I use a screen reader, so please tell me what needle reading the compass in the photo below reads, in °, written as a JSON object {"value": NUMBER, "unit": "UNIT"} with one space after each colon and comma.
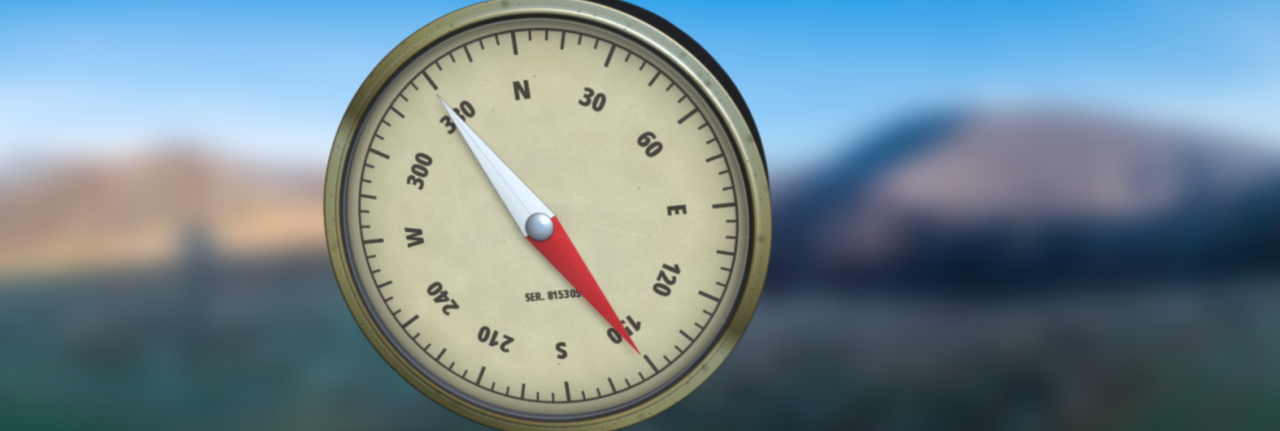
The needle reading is {"value": 150, "unit": "°"}
